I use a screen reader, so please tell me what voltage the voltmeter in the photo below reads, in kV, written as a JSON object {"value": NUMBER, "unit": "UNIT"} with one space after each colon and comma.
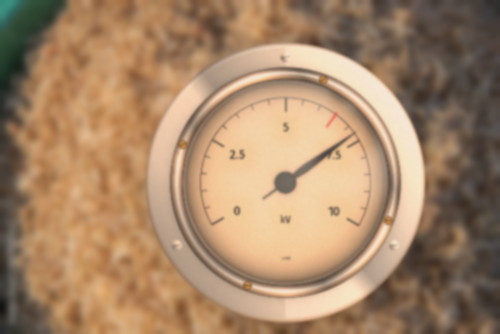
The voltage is {"value": 7.25, "unit": "kV"}
